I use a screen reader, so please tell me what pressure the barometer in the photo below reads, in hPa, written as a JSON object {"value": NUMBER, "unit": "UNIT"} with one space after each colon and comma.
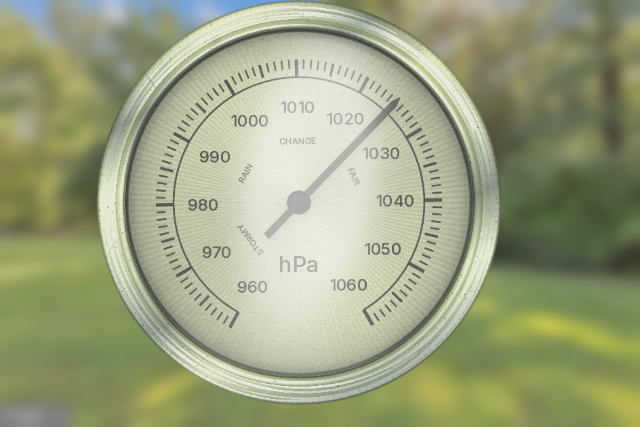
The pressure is {"value": 1025, "unit": "hPa"}
